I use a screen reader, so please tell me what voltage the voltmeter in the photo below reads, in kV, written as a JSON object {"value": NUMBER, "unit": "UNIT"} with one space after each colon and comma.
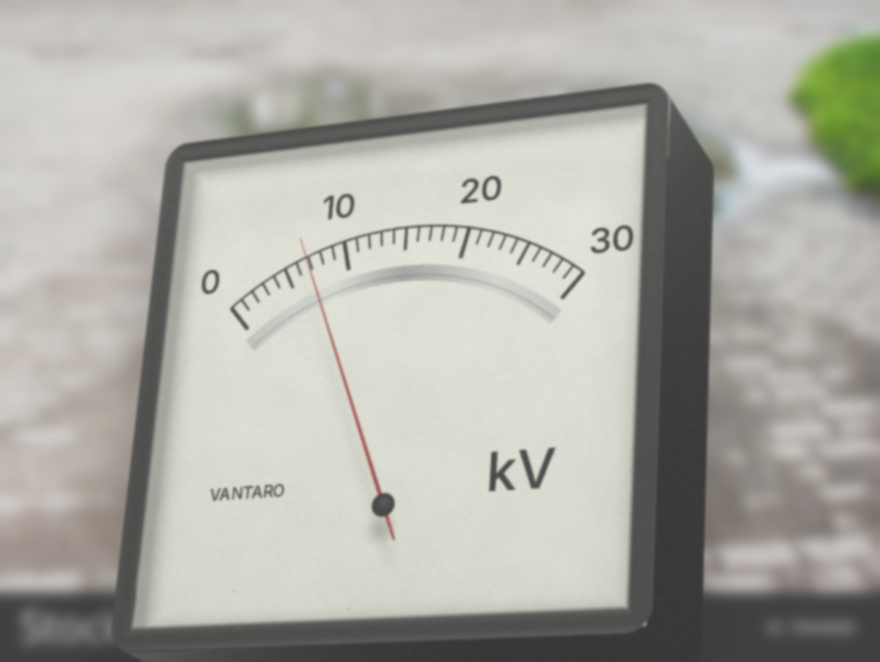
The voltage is {"value": 7, "unit": "kV"}
